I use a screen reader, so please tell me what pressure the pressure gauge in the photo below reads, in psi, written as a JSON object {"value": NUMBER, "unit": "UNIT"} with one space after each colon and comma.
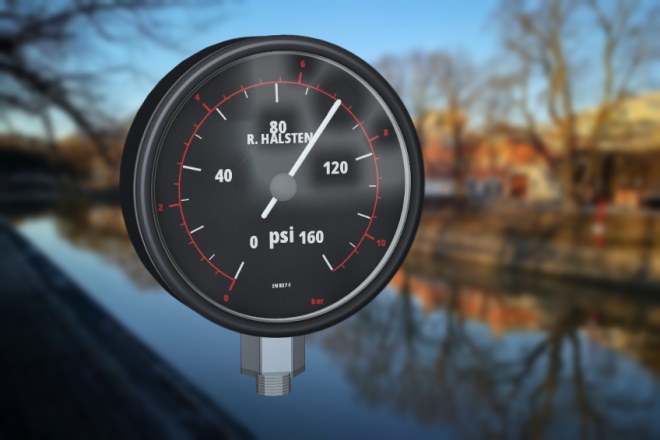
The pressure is {"value": 100, "unit": "psi"}
